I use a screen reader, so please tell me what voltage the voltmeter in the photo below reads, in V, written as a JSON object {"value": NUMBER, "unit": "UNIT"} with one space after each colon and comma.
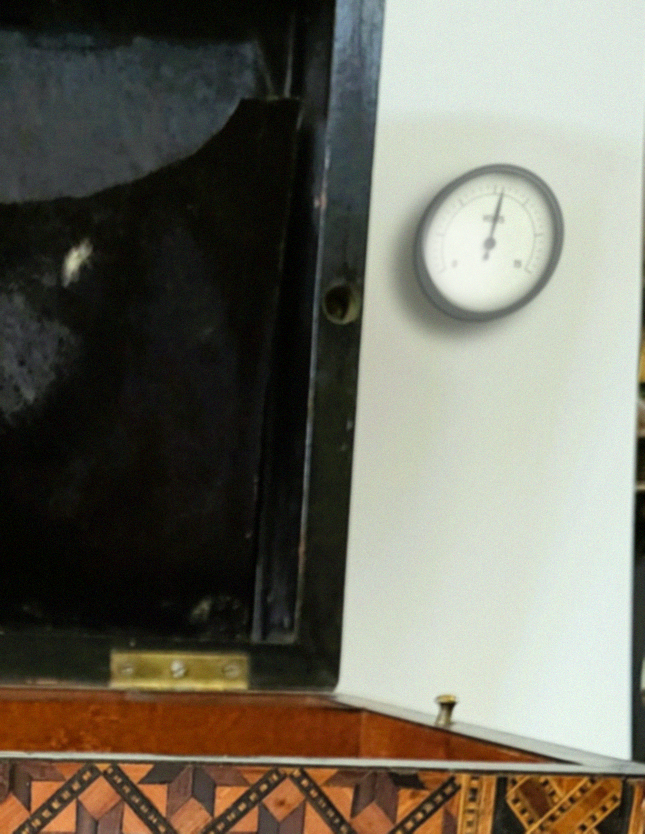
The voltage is {"value": 8, "unit": "V"}
